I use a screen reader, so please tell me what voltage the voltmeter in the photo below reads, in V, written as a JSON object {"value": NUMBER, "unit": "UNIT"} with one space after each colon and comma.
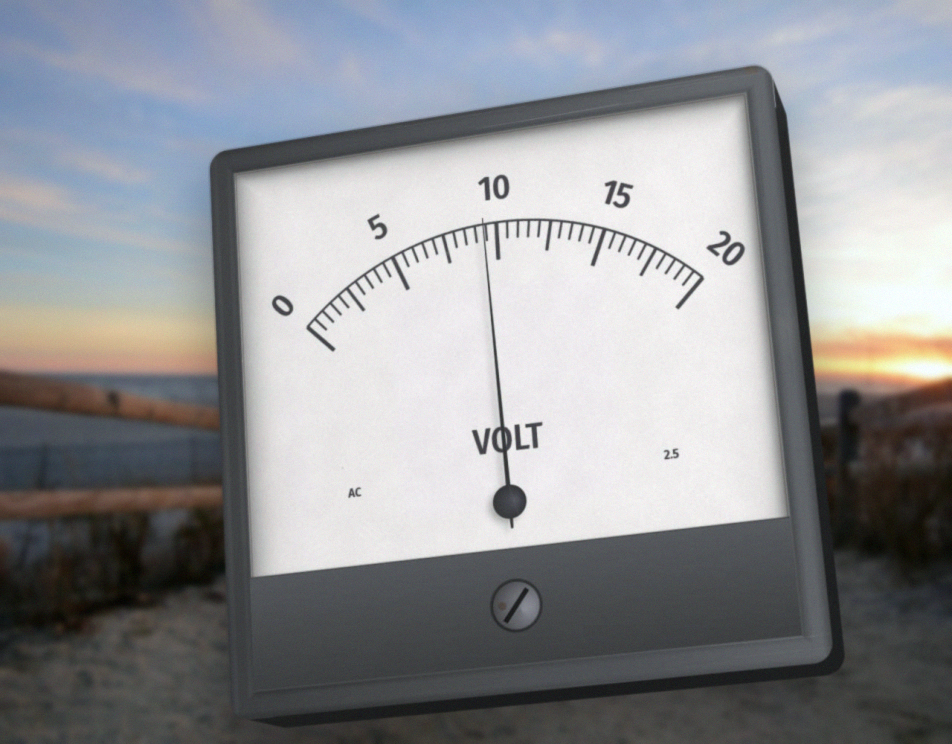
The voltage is {"value": 9.5, "unit": "V"}
